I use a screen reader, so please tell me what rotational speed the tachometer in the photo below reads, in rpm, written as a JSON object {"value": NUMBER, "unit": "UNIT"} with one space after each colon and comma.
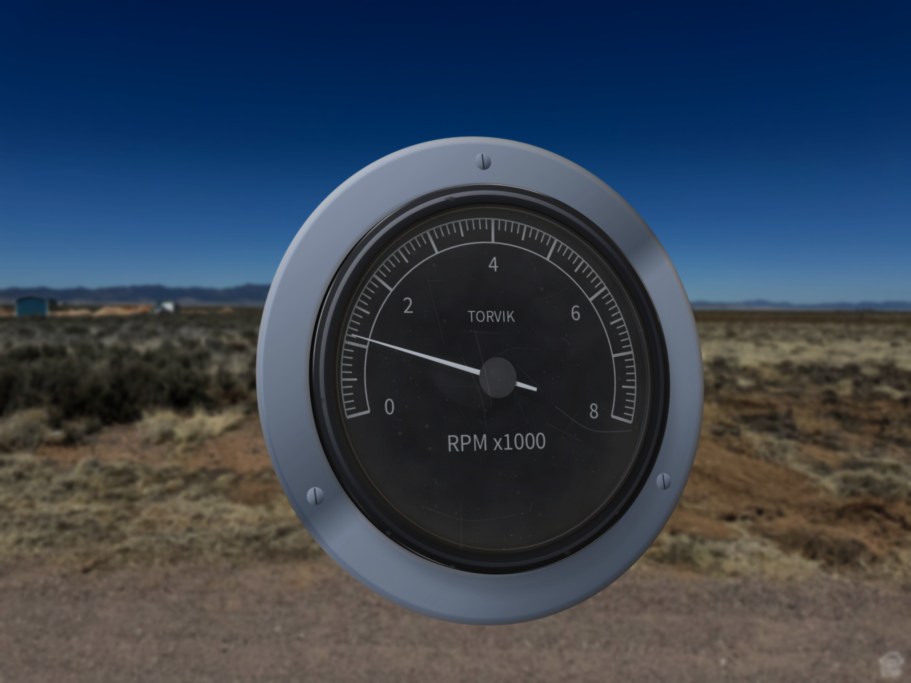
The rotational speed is {"value": 1100, "unit": "rpm"}
